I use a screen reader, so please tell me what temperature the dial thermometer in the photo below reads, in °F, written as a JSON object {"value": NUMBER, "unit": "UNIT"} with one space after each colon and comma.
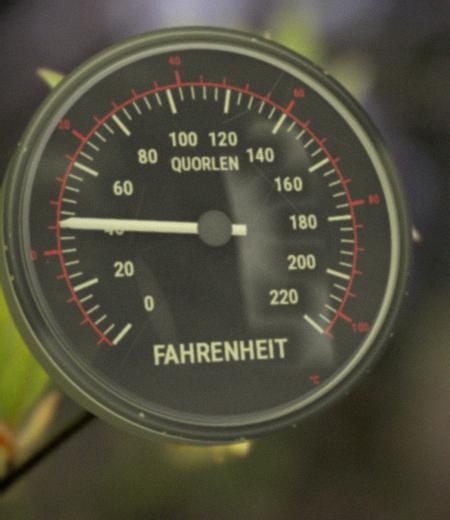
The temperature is {"value": 40, "unit": "°F"}
